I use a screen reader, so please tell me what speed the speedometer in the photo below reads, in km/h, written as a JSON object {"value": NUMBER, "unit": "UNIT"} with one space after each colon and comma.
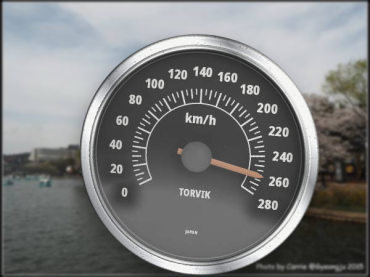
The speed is {"value": 260, "unit": "km/h"}
